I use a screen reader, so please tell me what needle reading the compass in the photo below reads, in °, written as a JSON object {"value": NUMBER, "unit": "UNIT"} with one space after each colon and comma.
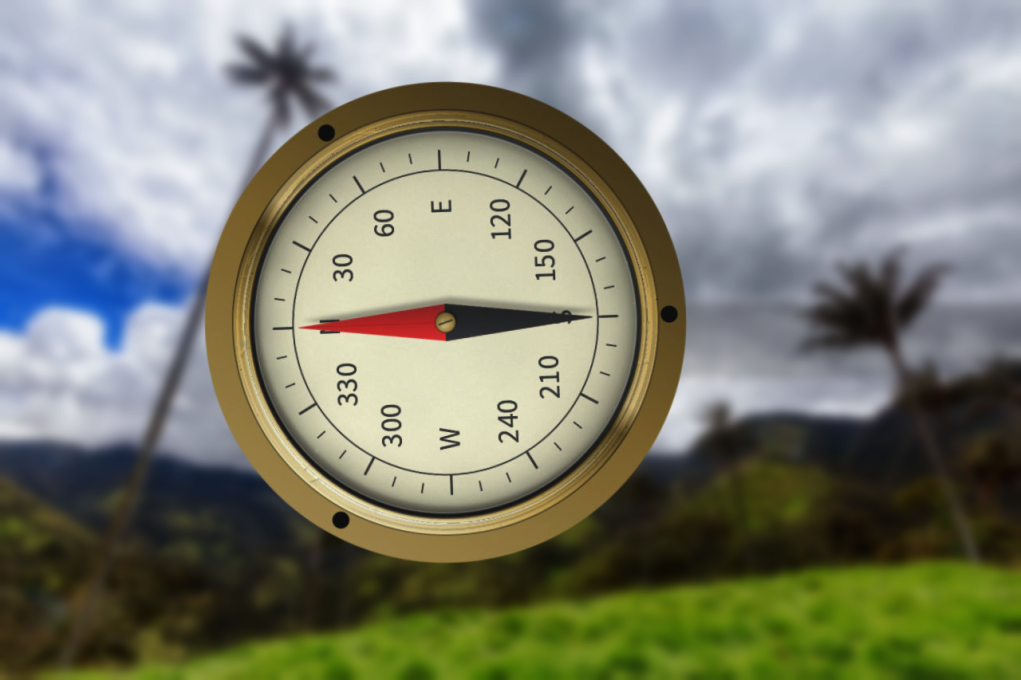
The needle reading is {"value": 0, "unit": "°"}
